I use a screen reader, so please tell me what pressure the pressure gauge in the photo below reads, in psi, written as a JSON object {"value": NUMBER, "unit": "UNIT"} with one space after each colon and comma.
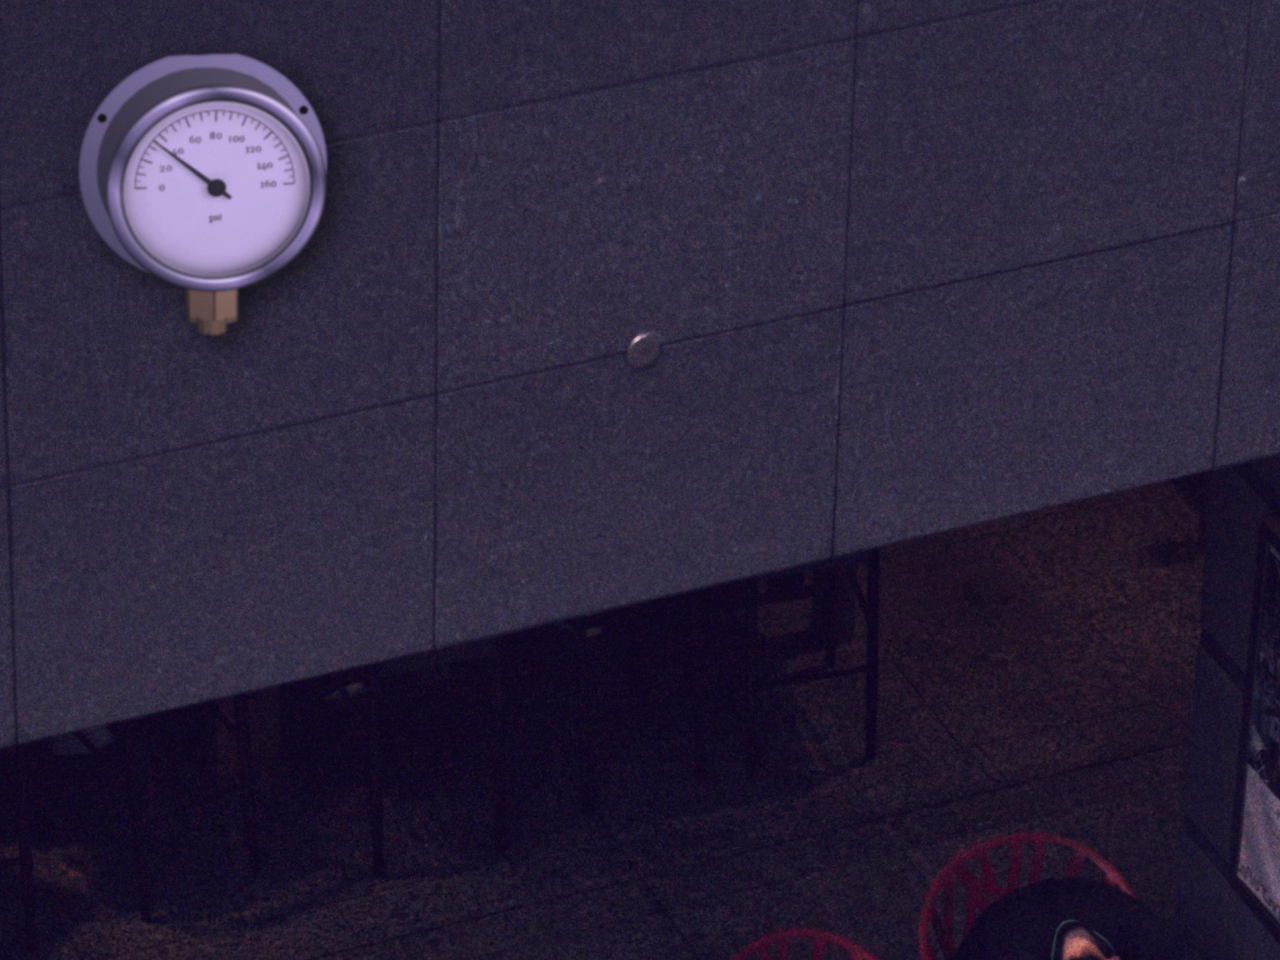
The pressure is {"value": 35, "unit": "psi"}
